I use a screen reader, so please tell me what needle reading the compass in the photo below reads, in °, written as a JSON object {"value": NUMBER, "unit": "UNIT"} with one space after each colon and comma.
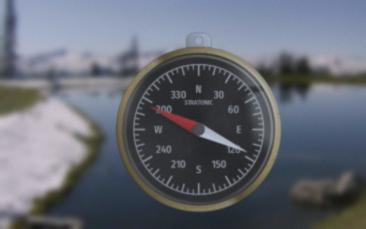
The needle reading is {"value": 295, "unit": "°"}
